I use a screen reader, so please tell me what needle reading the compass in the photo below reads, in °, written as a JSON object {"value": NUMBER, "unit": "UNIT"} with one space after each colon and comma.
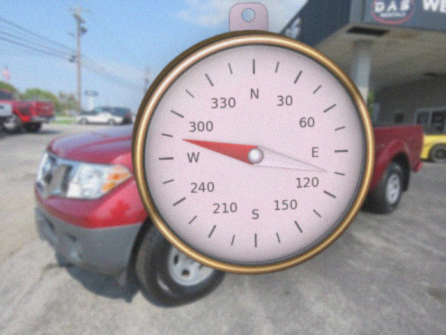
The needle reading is {"value": 285, "unit": "°"}
